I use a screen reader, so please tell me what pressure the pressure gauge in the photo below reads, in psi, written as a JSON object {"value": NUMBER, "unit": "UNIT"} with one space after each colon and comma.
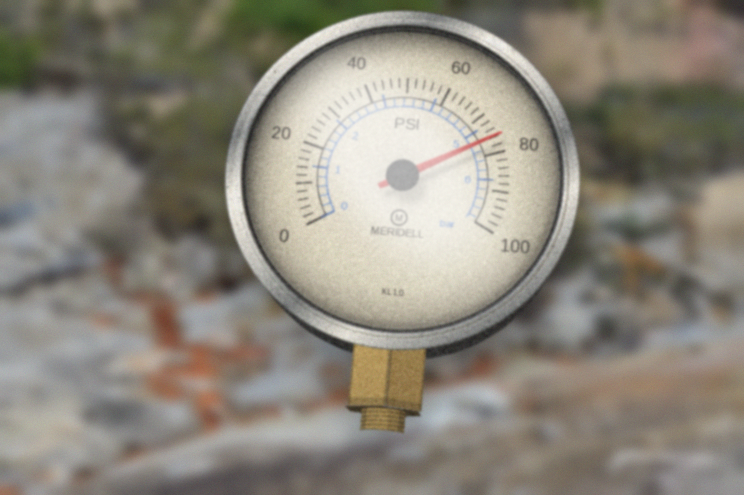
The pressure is {"value": 76, "unit": "psi"}
